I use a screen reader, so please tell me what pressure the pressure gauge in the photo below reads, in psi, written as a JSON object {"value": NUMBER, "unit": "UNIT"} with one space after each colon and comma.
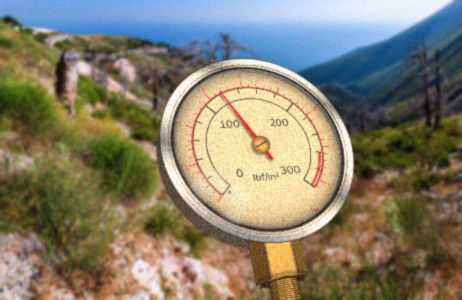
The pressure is {"value": 120, "unit": "psi"}
